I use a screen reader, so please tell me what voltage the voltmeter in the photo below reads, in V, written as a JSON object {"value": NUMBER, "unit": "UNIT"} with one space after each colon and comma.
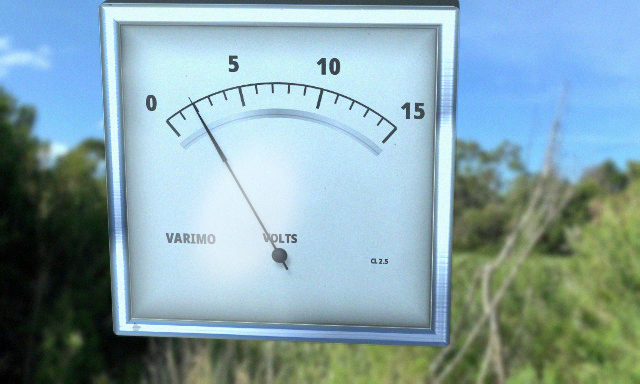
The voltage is {"value": 2, "unit": "V"}
